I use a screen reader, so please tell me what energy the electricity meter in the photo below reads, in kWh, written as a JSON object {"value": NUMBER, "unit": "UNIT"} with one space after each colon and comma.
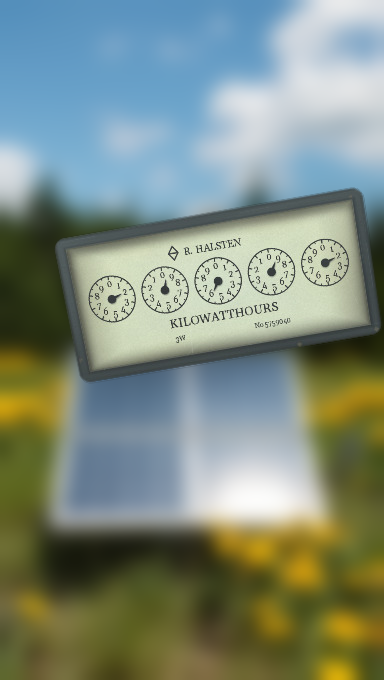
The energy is {"value": 19592, "unit": "kWh"}
